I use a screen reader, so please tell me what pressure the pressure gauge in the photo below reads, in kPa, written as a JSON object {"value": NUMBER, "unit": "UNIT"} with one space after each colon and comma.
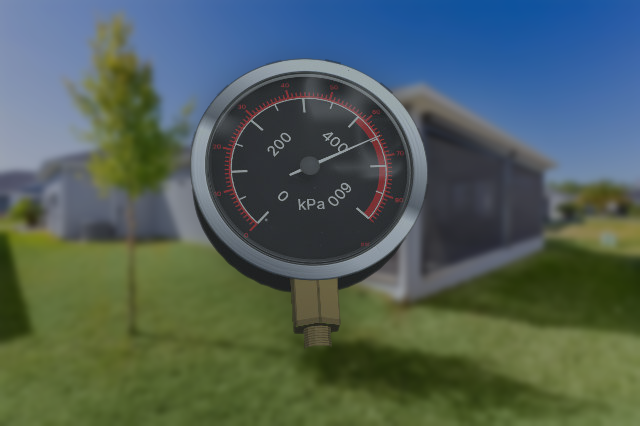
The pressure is {"value": 450, "unit": "kPa"}
